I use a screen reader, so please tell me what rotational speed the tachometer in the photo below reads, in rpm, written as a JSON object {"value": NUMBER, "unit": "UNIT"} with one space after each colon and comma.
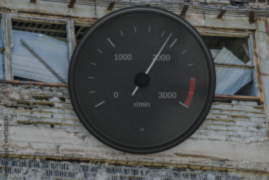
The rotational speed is {"value": 1900, "unit": "rpm"}
